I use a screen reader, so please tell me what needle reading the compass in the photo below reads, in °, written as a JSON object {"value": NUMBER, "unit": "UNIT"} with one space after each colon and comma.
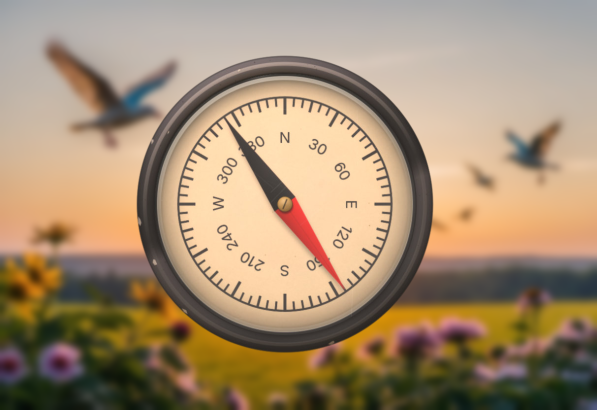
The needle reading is {"value": 145, "unit": "°"}
